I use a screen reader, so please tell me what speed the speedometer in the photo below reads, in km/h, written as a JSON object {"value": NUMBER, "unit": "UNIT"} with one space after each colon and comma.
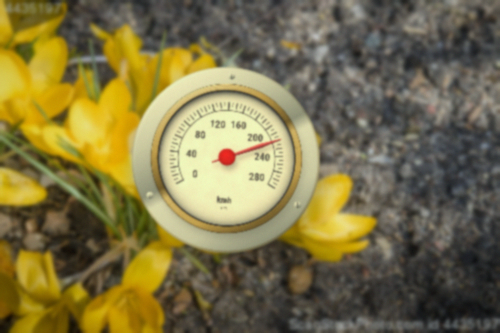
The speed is {"value": 220, "unit": "km/h"}
